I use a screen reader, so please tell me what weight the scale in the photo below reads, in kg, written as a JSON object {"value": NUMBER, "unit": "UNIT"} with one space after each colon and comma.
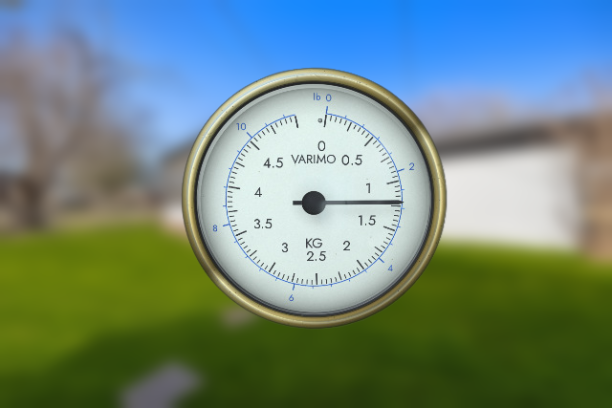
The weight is {"value": 1.2, "unit": "kg"}
